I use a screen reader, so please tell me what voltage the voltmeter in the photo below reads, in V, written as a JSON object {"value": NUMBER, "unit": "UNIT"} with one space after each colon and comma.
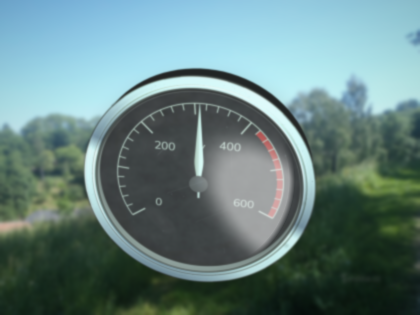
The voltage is {"value": 310, "unit": "V"}
